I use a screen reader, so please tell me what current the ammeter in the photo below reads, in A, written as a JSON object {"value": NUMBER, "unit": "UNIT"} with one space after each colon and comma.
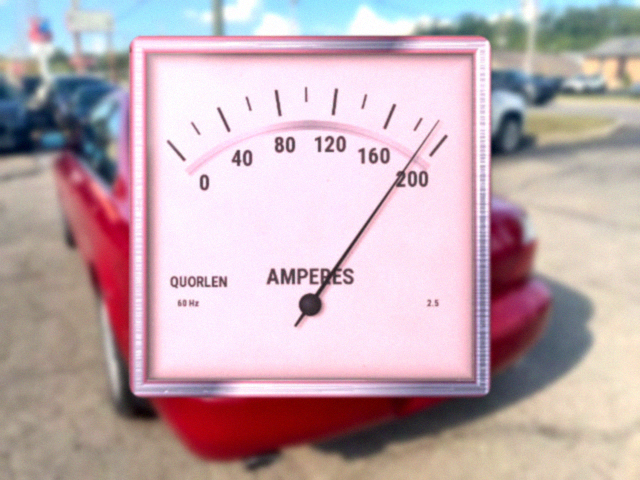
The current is {"value": 190, "unit": "A"}
